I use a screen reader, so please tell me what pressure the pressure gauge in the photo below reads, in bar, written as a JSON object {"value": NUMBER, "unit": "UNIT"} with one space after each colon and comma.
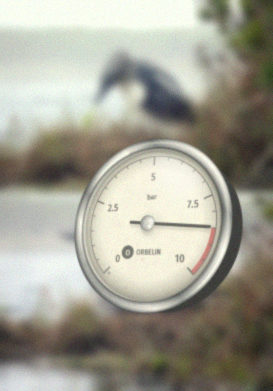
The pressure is {"value": 8.5, "unit": "bar"}
